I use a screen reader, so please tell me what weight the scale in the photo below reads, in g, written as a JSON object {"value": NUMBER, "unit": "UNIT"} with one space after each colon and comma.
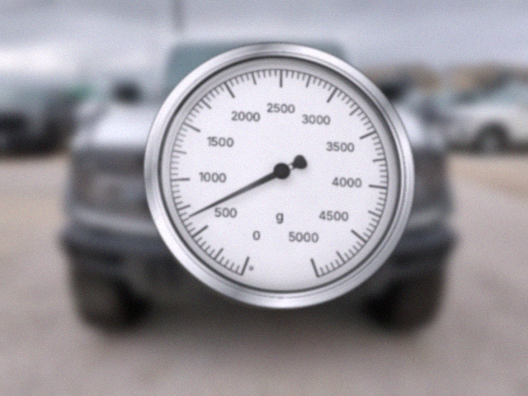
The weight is {"value": 650, "unit": "g"}
